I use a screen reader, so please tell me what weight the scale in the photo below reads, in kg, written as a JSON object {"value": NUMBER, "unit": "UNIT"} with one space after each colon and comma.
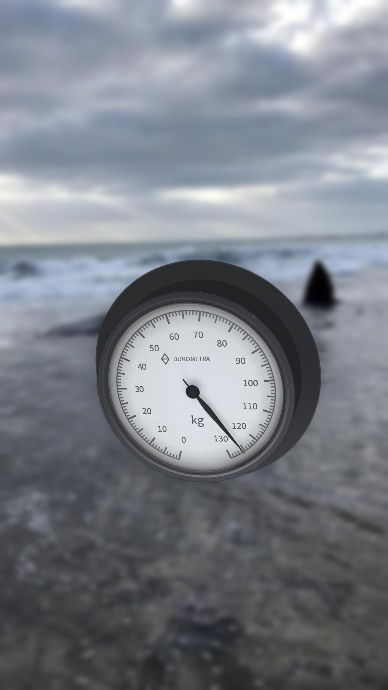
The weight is {"value": 125, "unit": "kg"}
